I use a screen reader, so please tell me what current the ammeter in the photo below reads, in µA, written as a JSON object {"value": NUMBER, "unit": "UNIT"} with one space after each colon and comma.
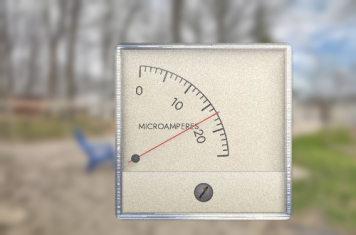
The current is {"value": 17, "unit": "µA"}
